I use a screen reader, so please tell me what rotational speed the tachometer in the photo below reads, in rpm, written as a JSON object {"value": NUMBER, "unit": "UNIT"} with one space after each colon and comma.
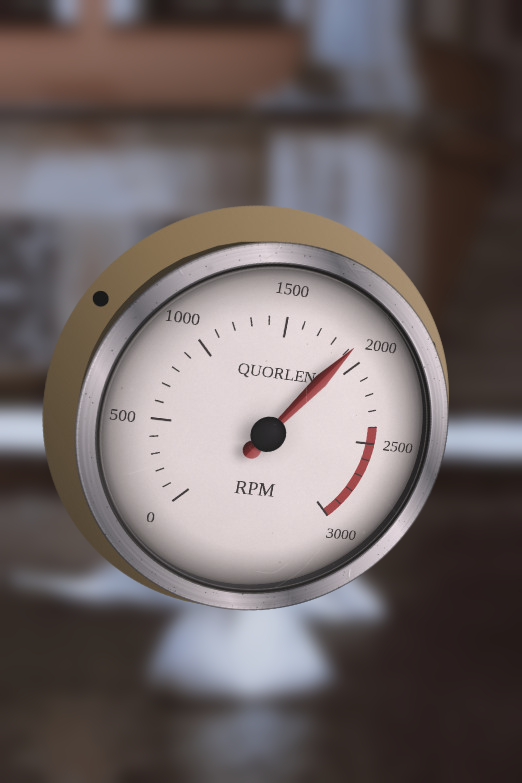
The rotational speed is {"value": 1900, "unit": "rpm"}
